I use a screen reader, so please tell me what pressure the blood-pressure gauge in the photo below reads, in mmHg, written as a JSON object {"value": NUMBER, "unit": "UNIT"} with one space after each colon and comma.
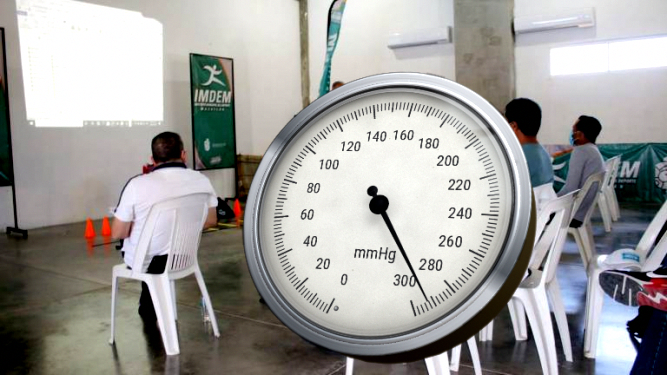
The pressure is {"value": 292, "unit": "mmHg"}
